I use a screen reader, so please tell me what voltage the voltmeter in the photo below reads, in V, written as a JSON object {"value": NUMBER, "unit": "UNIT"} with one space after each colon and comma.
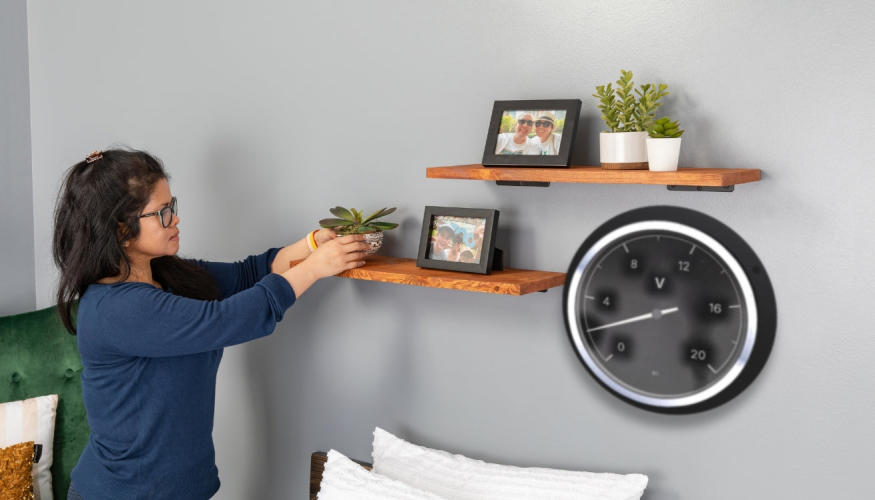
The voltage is {"value": 2, "unit": "V"}
